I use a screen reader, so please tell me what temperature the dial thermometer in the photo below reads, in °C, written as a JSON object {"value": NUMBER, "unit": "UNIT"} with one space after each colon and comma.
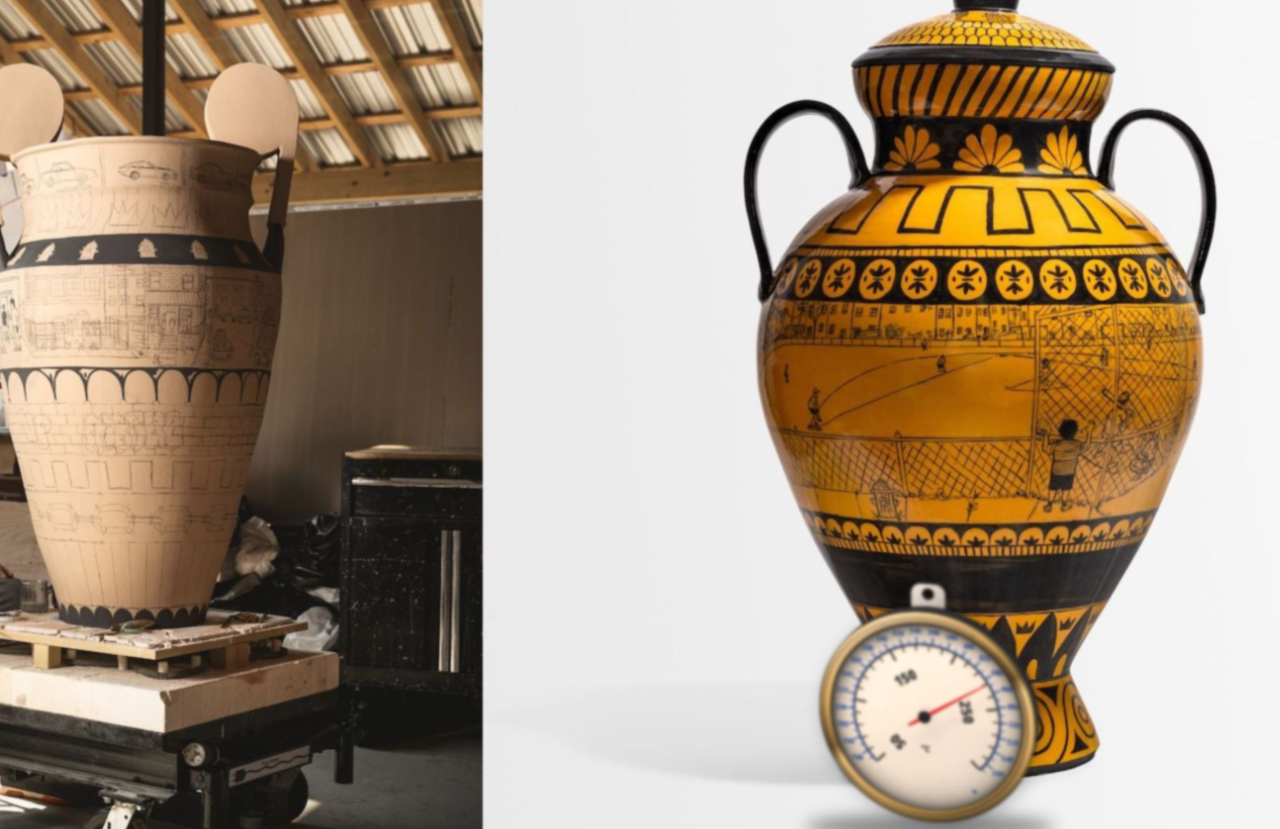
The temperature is {"value": 230, "unit": "°C"}
